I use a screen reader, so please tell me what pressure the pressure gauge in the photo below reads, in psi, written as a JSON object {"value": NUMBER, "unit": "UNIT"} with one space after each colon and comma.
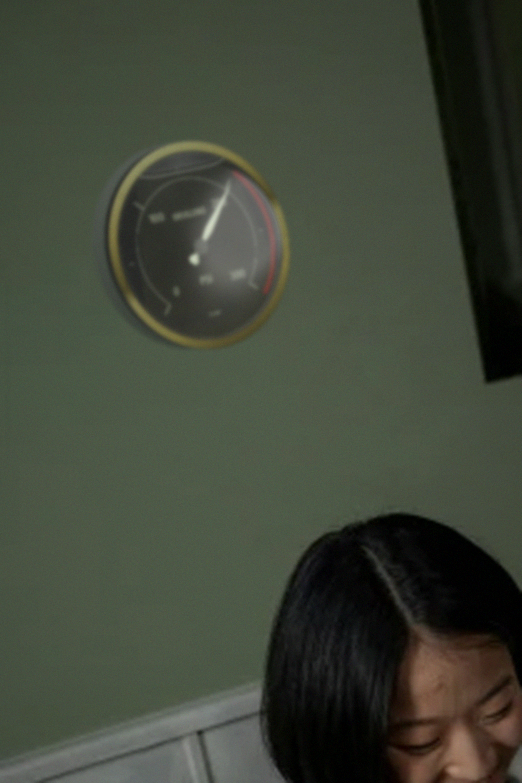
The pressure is {"value": 200, "unit": "psi"}
